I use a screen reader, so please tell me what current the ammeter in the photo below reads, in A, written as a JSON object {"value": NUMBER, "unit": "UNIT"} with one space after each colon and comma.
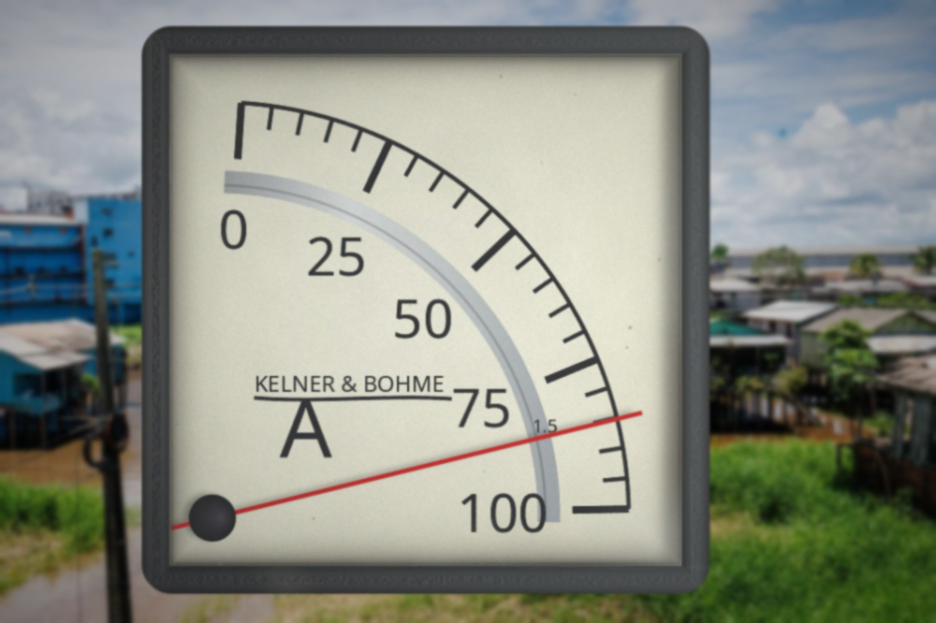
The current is {"value": 85, "unit": "A"}
